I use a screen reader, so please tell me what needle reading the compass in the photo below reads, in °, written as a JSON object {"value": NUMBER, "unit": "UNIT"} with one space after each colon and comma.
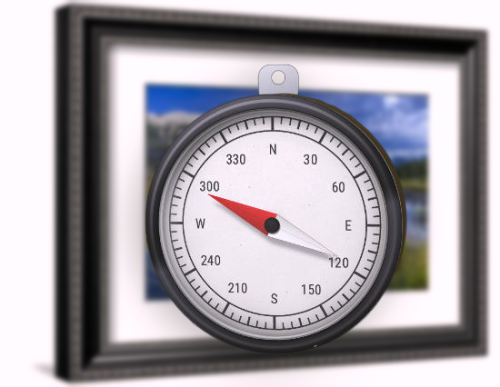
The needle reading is {"value": 295, "unit": "°"}
